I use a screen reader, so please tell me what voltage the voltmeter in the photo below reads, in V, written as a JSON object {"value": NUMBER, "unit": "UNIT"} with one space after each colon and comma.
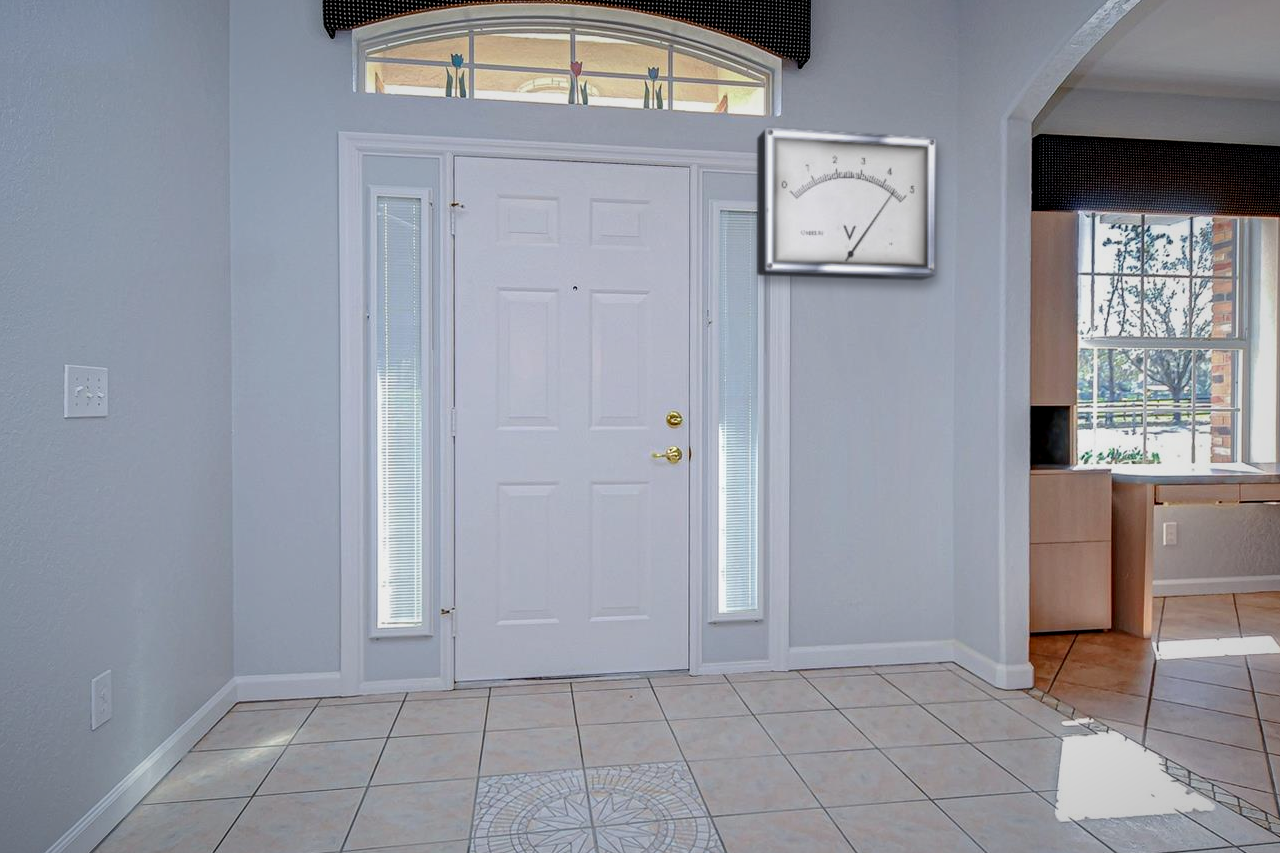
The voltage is {"value": 4.5, "unit": "V"}
